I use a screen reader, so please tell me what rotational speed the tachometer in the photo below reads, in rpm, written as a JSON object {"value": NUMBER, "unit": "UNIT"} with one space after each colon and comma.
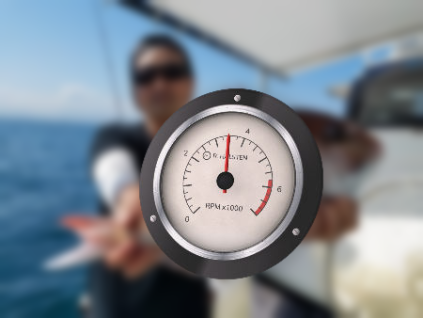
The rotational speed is {"value": 3500, "unit": "rpm"}
